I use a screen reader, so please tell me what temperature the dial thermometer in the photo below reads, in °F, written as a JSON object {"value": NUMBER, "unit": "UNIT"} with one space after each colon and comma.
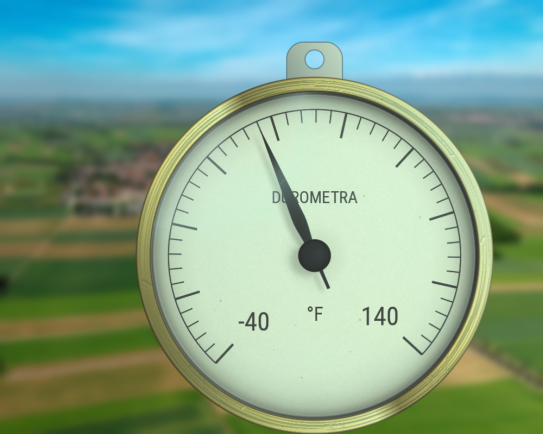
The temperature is {"value": 36, "unit": "°F"}
